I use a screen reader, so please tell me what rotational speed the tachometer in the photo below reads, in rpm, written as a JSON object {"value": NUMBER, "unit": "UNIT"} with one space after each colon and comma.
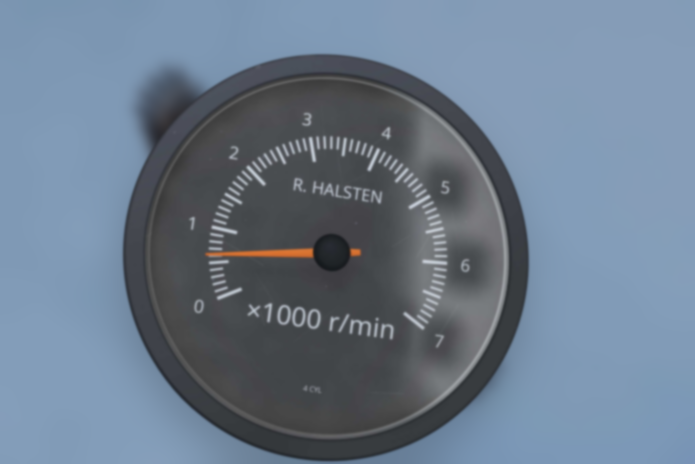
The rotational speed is {"value": 600, "unit": "rpm"}
